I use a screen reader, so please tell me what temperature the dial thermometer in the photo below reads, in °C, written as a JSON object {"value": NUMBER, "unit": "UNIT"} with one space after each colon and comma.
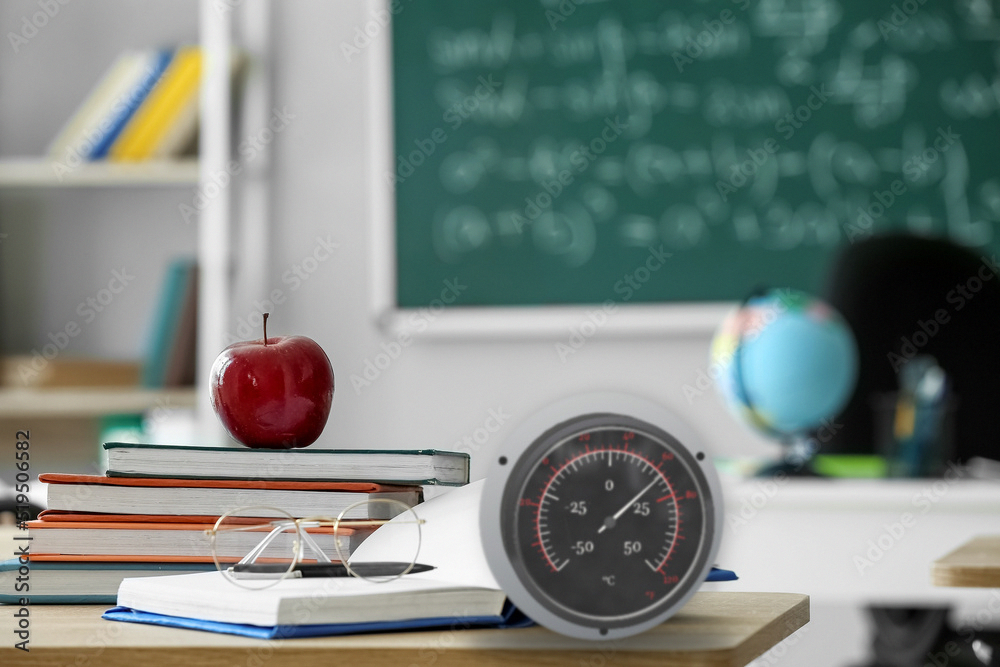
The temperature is {"value": 17.5, "unit": "°C"}
